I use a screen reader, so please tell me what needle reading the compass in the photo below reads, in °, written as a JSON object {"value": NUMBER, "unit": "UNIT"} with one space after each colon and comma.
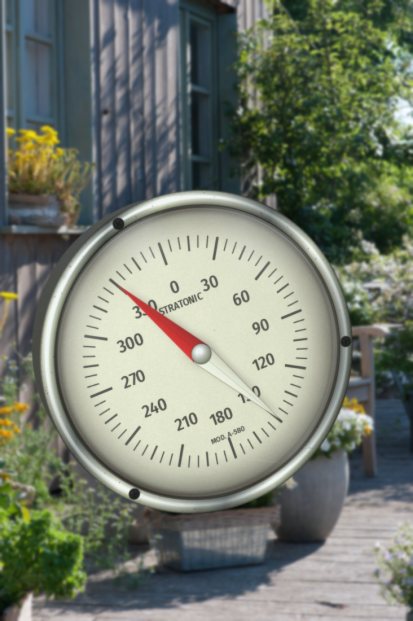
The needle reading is {"value": 330, "unit": "°"}
